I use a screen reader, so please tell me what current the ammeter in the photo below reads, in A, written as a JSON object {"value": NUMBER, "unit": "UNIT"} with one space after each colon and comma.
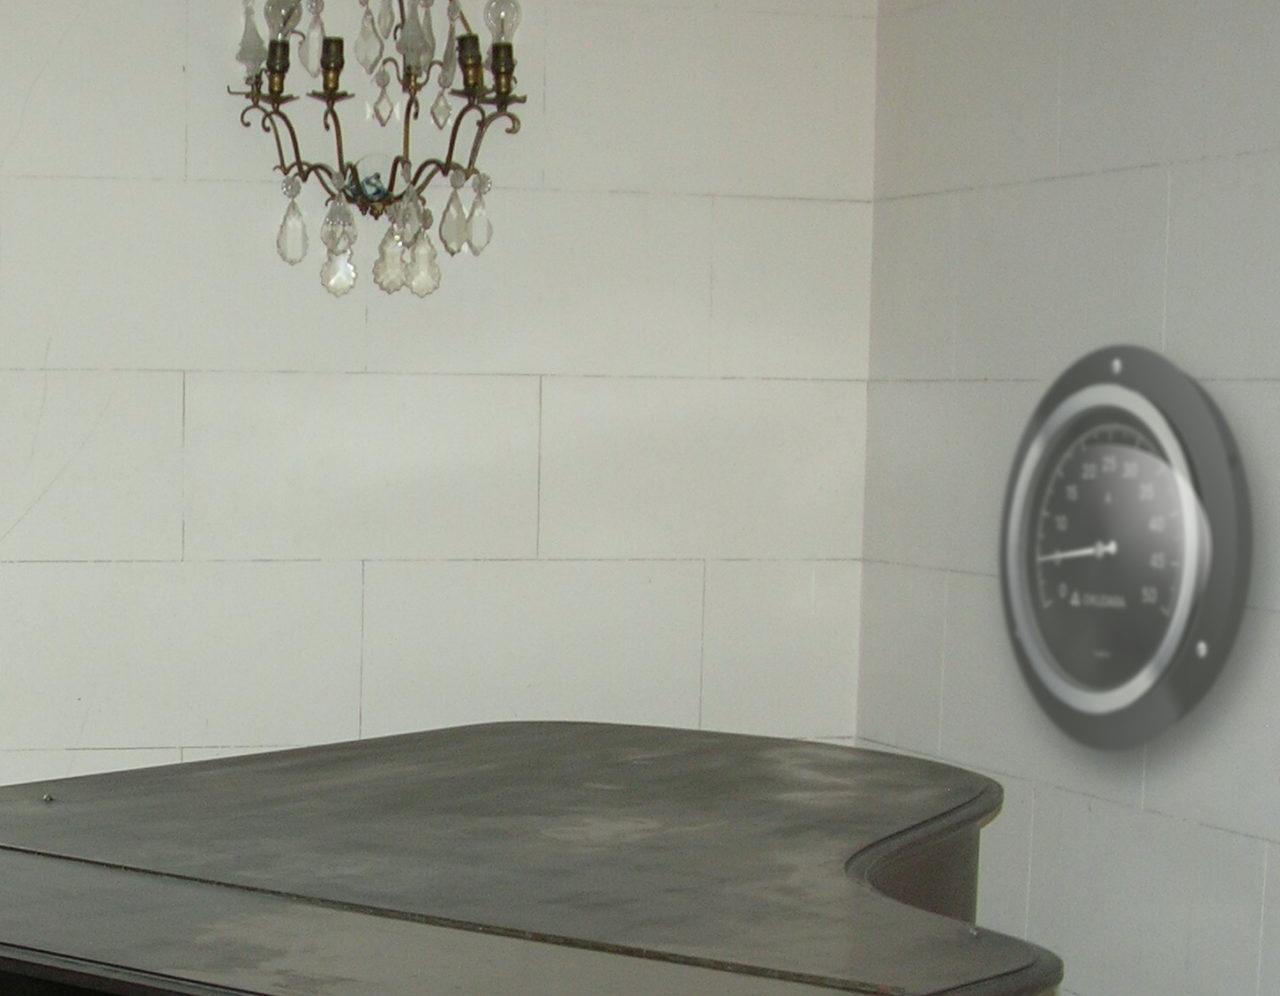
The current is {"value": 5, "unit": "A"}
